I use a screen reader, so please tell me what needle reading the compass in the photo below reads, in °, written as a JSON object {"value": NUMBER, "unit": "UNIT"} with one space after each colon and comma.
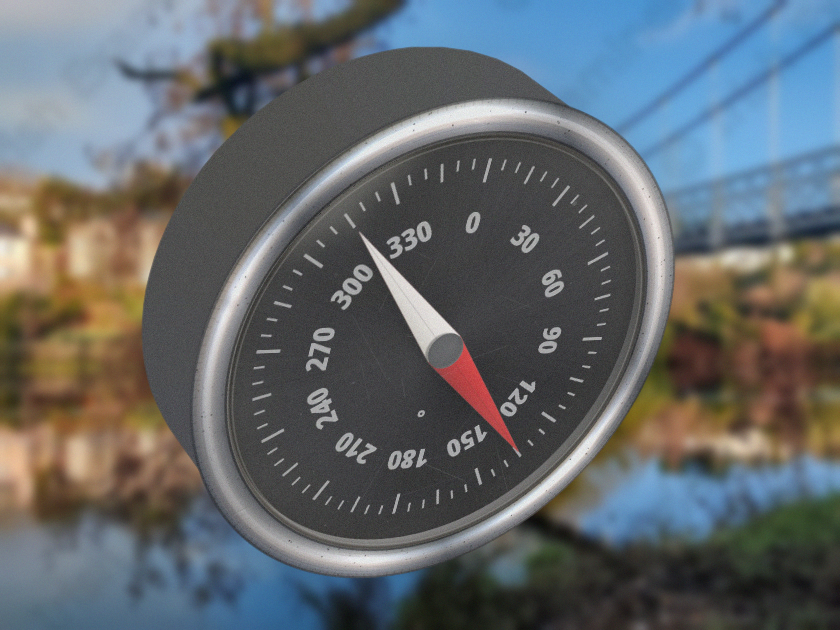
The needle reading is {"value": 135, "unit": "°"}
